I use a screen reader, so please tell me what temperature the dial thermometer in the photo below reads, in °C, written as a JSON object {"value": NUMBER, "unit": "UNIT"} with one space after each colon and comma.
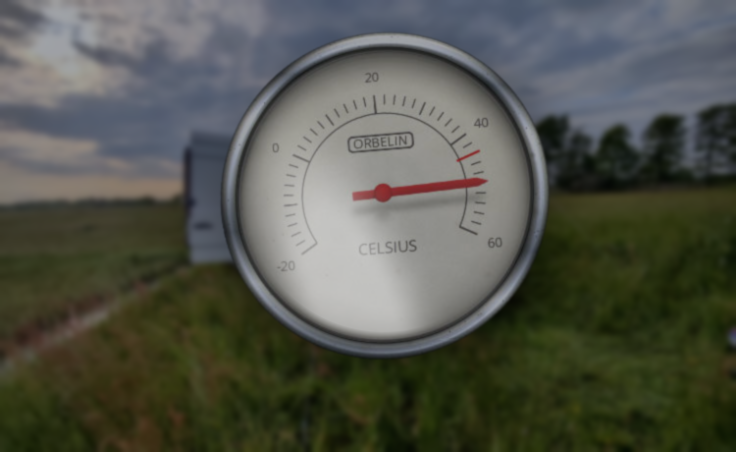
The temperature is {"value": 50, "unit": "°C"}
